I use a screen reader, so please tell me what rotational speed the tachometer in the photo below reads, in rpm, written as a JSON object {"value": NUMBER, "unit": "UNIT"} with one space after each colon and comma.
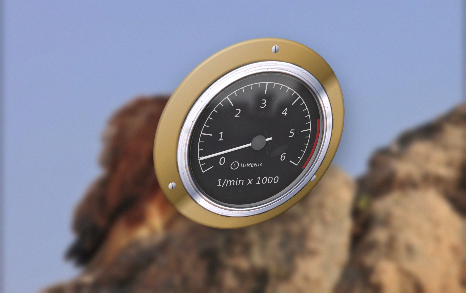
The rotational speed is {"value": 400, "unit": "rpm"}
